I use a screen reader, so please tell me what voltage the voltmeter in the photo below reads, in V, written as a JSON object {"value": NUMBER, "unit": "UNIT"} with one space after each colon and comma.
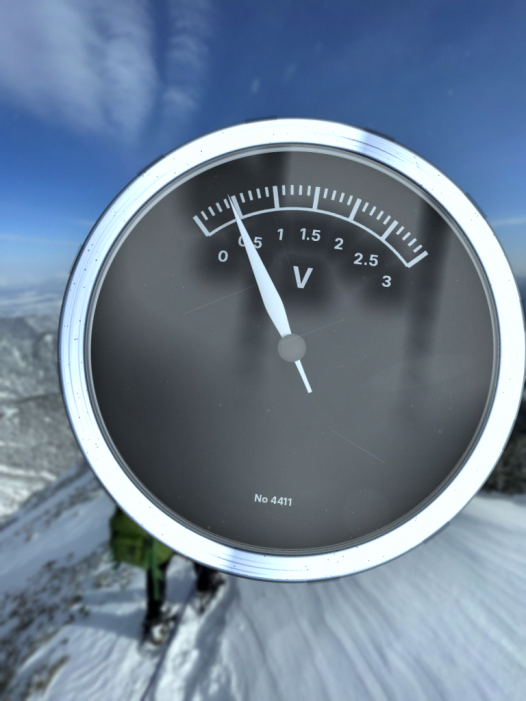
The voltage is {"value": 0.45, "unit": "V"}
